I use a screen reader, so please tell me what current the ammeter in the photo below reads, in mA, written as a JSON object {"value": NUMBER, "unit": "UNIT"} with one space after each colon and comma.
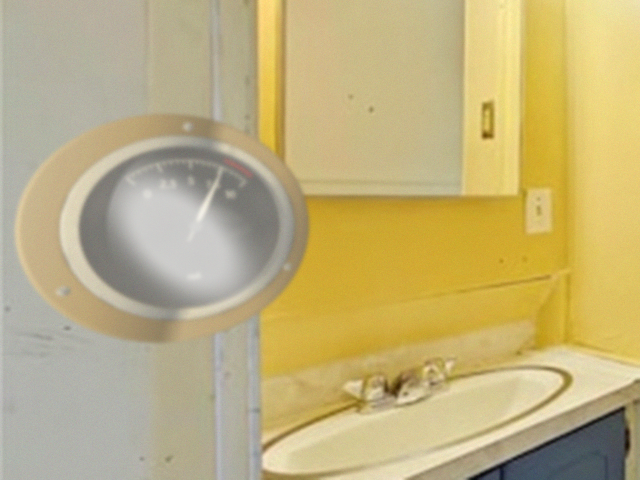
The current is {"value": 7.5, "unit": "mA"}
